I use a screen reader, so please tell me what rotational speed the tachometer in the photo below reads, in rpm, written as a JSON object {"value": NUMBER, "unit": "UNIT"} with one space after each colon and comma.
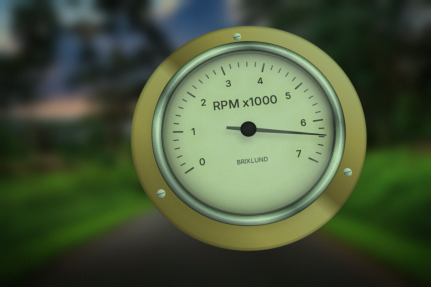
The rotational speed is {"value": 6400, "unit": "rpm"}
